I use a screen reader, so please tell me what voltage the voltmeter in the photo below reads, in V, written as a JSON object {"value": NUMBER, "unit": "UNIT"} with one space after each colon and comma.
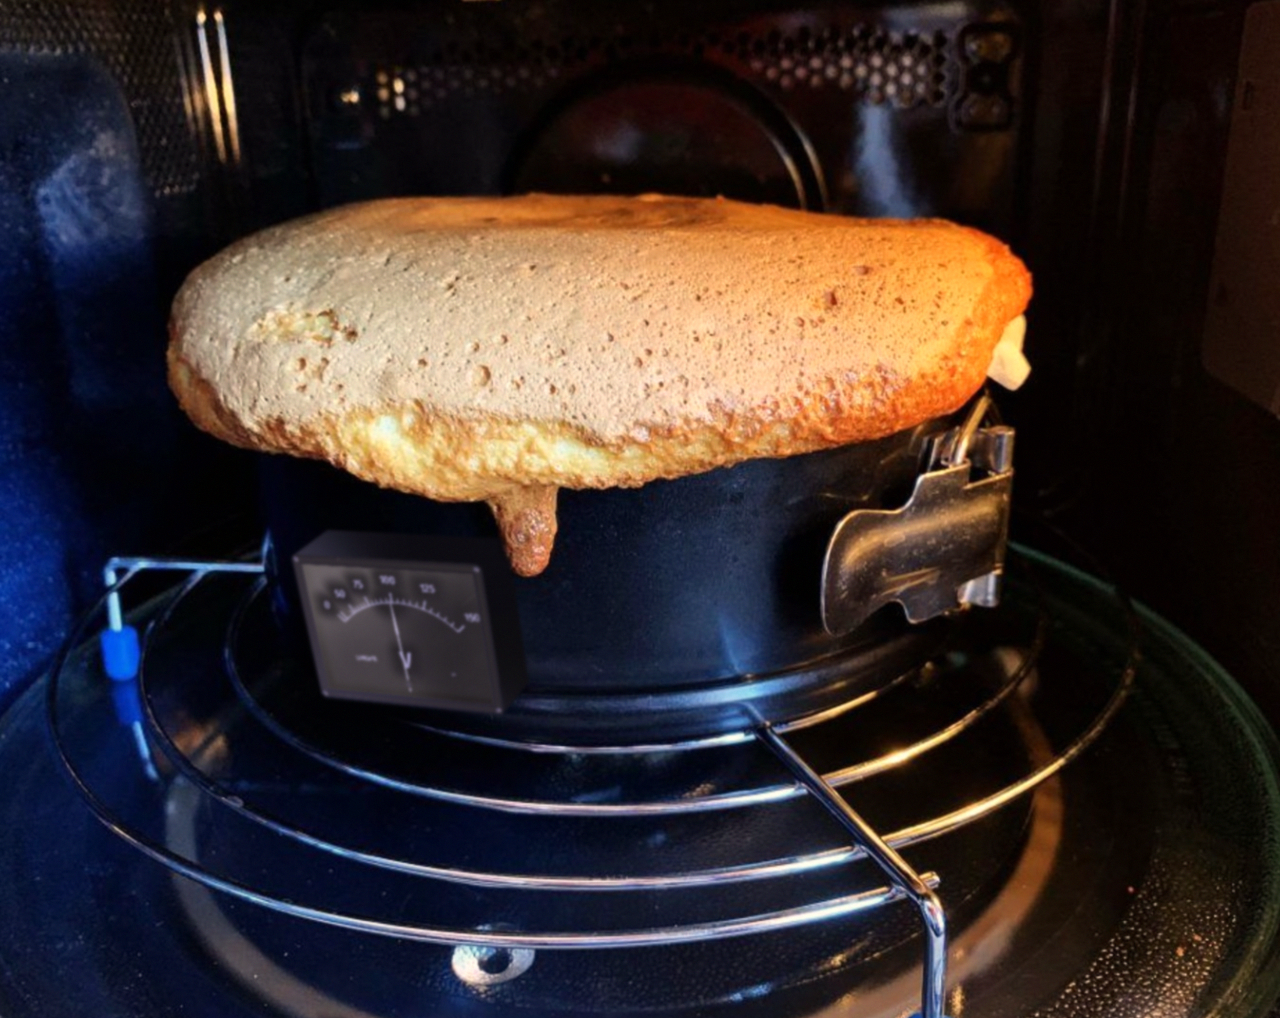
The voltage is {"value": 100, "unit": "V"}
